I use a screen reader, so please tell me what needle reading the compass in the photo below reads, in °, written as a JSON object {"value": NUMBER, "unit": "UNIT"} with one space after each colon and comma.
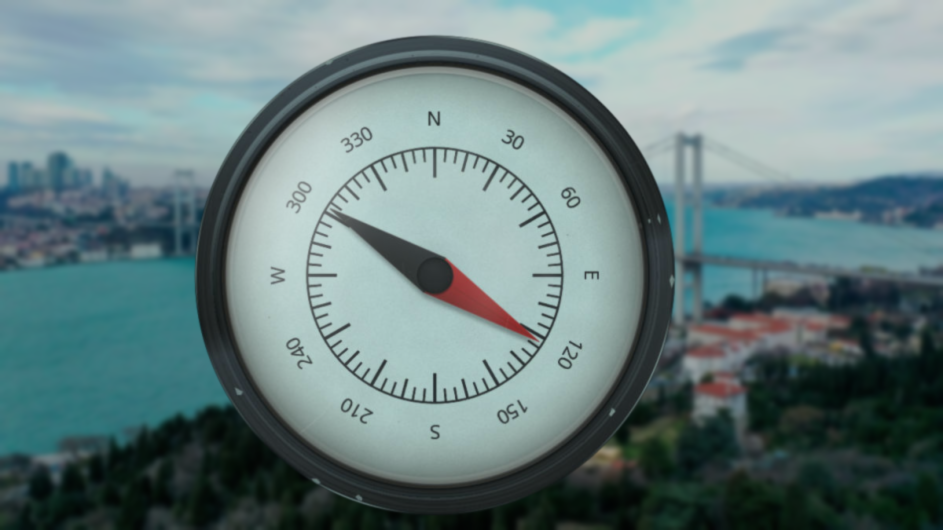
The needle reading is {"value": 122.5, "unit": "°"}
